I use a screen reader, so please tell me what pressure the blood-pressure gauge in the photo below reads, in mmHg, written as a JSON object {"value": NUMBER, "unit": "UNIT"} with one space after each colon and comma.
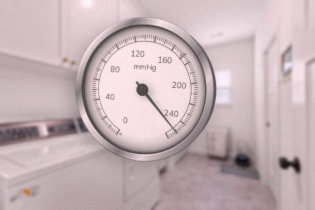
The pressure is {"value": 250, "unit": "mmHg"}
